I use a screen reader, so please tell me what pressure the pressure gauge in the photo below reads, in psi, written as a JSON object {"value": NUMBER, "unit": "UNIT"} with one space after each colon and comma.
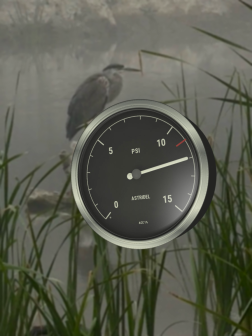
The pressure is {"value": 12, "unit": "psi"}
